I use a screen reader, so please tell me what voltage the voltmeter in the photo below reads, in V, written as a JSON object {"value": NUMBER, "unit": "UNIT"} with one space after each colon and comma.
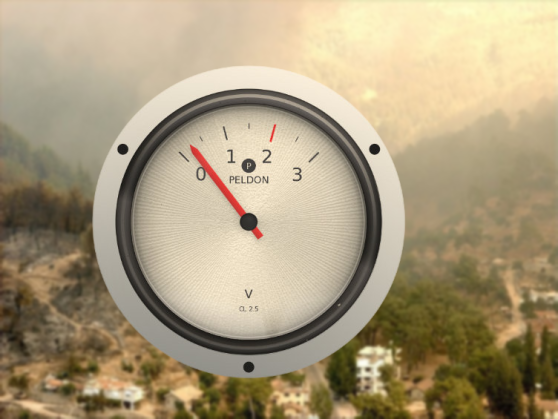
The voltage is {"value": 0.25, "unit": "V"}
